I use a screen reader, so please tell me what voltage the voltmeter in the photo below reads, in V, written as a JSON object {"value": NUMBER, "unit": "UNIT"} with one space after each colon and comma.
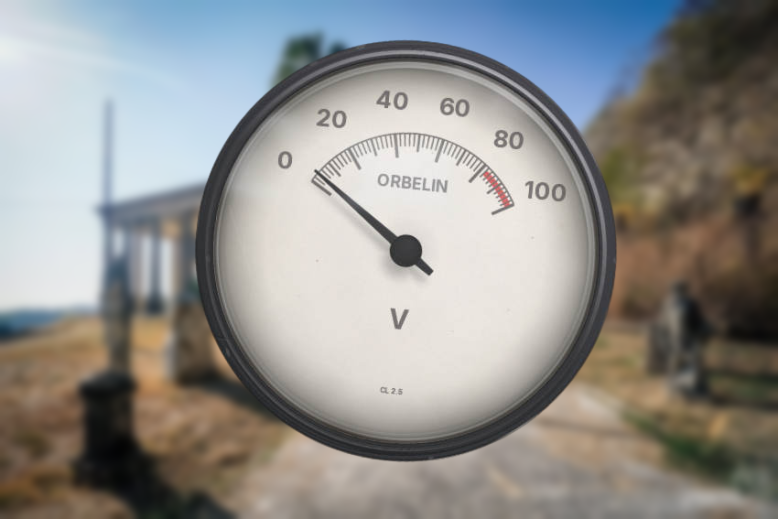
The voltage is {"value": 4, "unit": "V"}
